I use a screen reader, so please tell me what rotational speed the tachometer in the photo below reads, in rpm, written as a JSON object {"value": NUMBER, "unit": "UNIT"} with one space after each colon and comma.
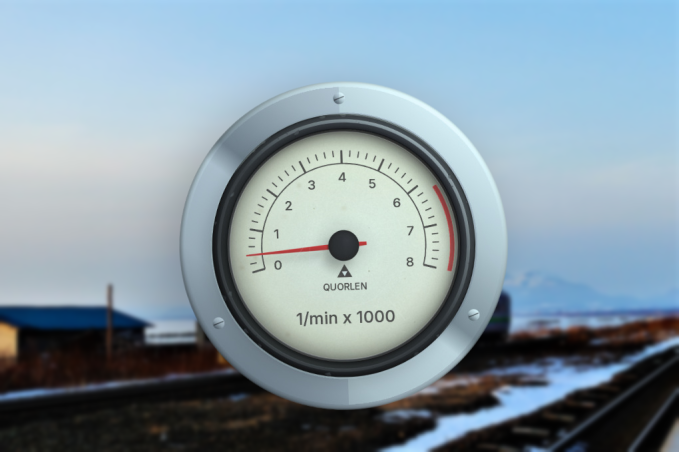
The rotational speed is {"value": 400, "unit": "rpm"}
